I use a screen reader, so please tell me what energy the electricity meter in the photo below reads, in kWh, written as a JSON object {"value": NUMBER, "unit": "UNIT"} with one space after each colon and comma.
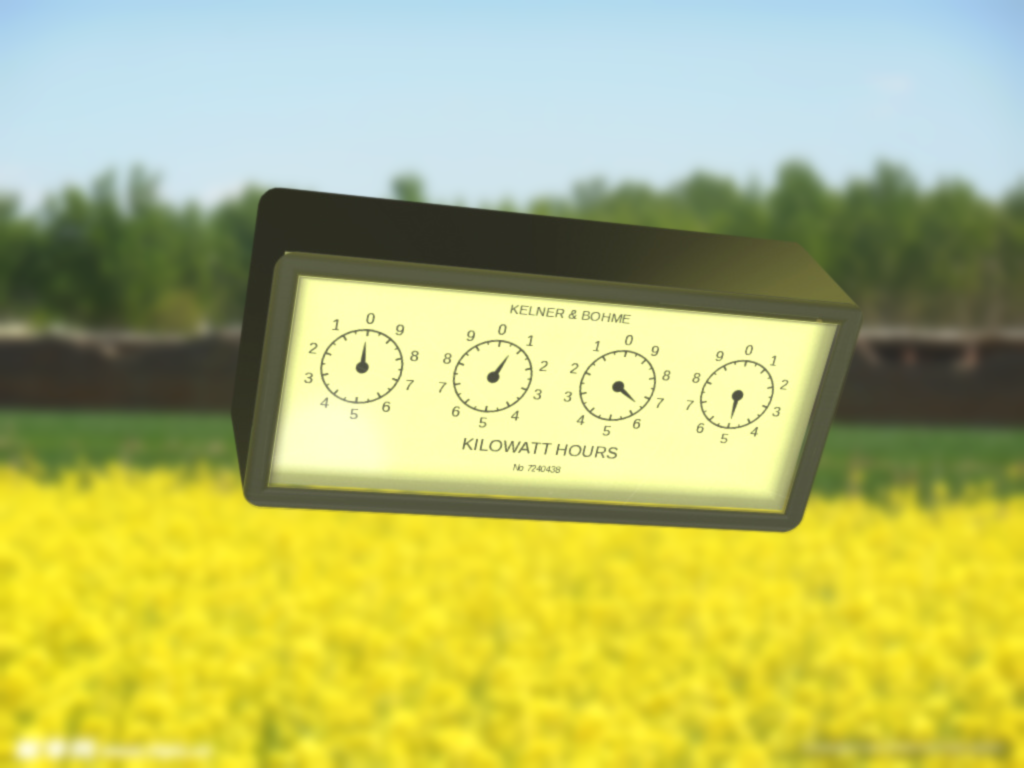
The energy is {"value": 65, "unit": "kWh"}
